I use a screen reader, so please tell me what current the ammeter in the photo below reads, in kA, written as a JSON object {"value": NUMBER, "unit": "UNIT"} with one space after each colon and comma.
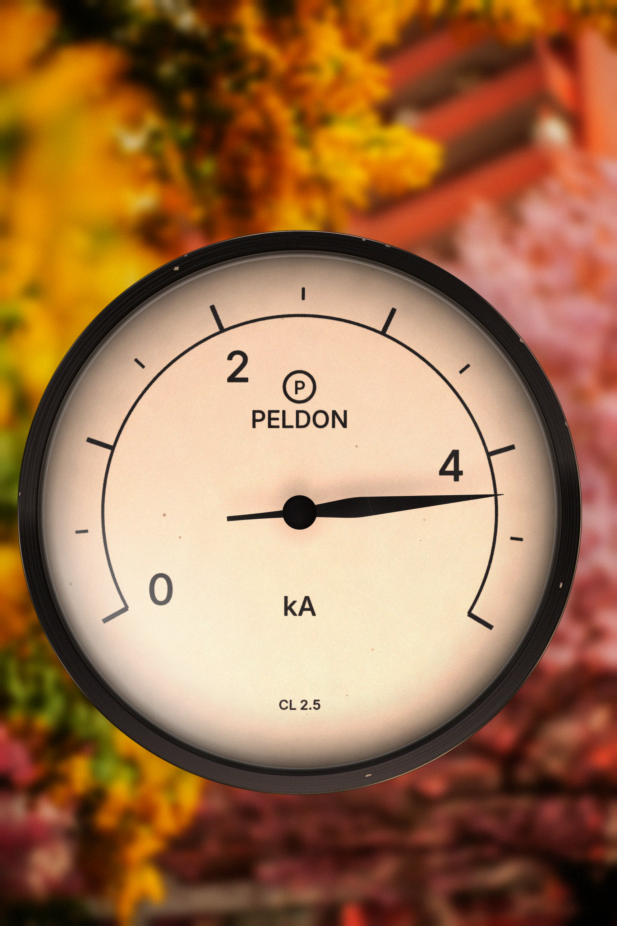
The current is {"value": 4.25, "unit": "kA"}
